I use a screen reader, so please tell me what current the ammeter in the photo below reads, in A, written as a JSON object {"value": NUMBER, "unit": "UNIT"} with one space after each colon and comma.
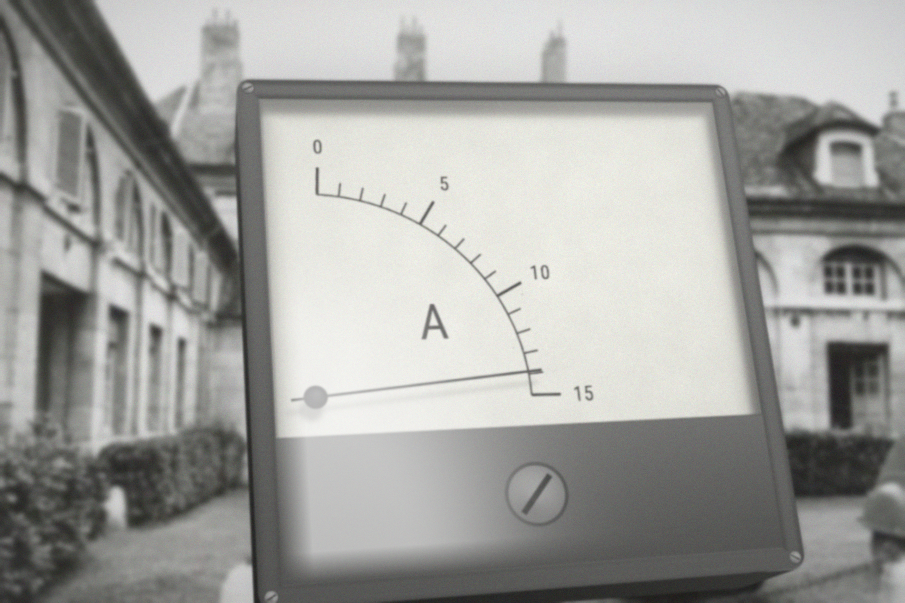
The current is {"value": 14, "unit": "A"}
